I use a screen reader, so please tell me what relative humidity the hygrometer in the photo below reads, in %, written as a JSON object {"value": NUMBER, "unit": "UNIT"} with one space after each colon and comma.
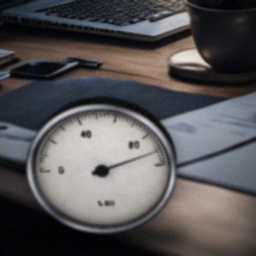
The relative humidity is {"value": 90, "unit": "%"}
